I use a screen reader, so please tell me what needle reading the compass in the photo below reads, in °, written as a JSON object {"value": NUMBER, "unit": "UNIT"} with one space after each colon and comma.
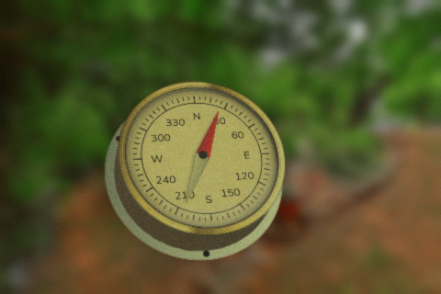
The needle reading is {"value": 25, "unit": "°"}
